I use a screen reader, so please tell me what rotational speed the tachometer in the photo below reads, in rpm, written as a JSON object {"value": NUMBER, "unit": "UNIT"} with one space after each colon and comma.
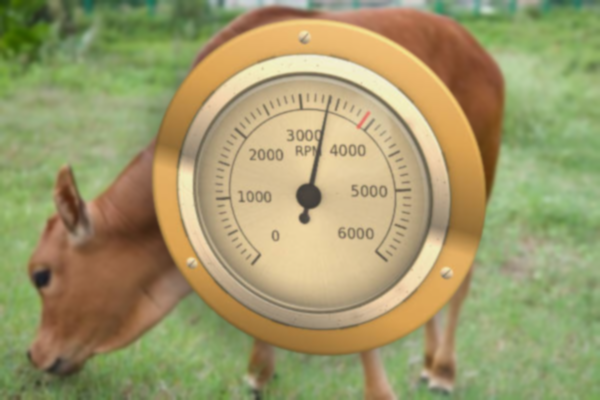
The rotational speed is {"value": 3400, "unit": "rpm"}
